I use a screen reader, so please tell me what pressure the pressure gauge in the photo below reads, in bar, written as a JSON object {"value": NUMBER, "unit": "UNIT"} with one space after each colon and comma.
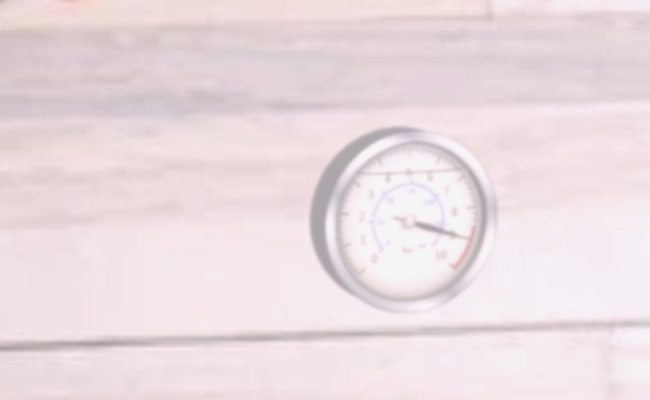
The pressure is {"value": 9, "unit": "bar"}
